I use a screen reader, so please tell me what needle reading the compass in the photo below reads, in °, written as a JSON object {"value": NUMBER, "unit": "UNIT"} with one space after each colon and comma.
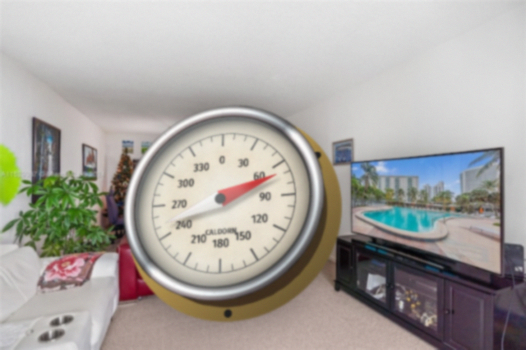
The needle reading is {"value": 70, "unit": "°"}
